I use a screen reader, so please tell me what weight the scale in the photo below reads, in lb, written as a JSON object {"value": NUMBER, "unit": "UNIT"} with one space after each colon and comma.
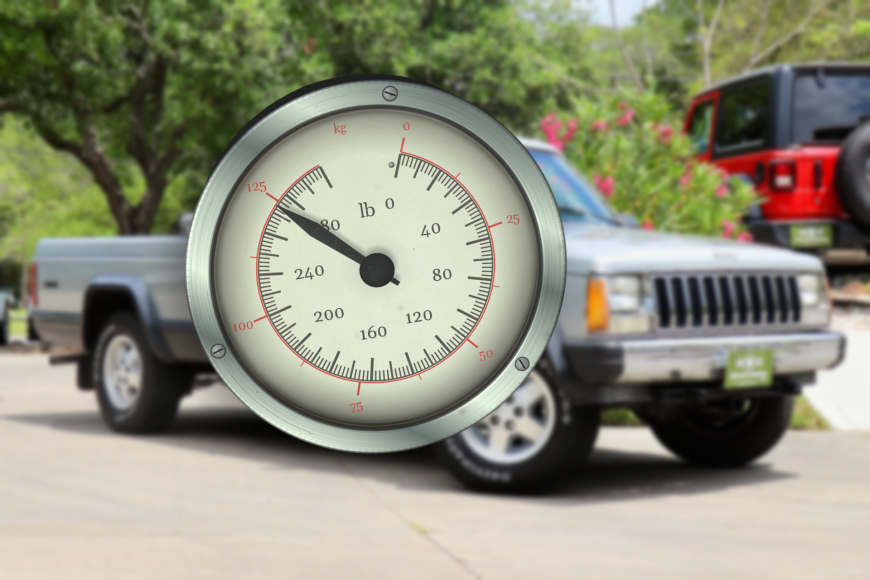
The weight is {"value": 274, "unit": "lb"}
